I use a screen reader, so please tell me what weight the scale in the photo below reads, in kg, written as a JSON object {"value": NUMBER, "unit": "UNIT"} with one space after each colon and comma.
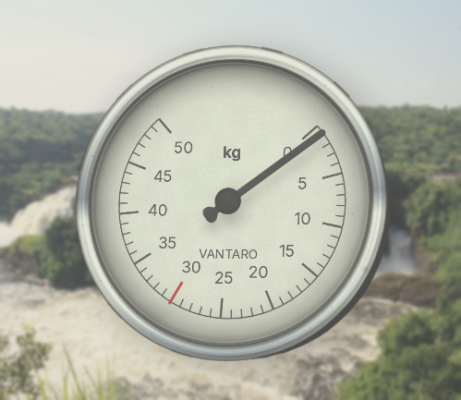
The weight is {"value": 1, "unit": "kg"}
